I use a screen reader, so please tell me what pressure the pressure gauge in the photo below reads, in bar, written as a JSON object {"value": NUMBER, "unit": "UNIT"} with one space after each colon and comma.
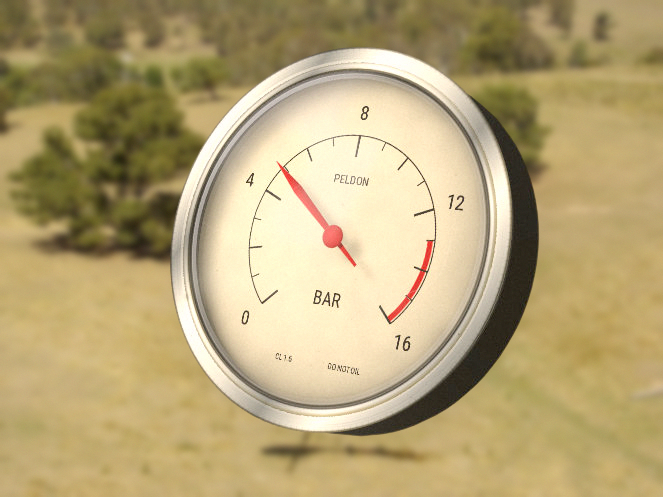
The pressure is {"value": 5, "unit": "bar"}
